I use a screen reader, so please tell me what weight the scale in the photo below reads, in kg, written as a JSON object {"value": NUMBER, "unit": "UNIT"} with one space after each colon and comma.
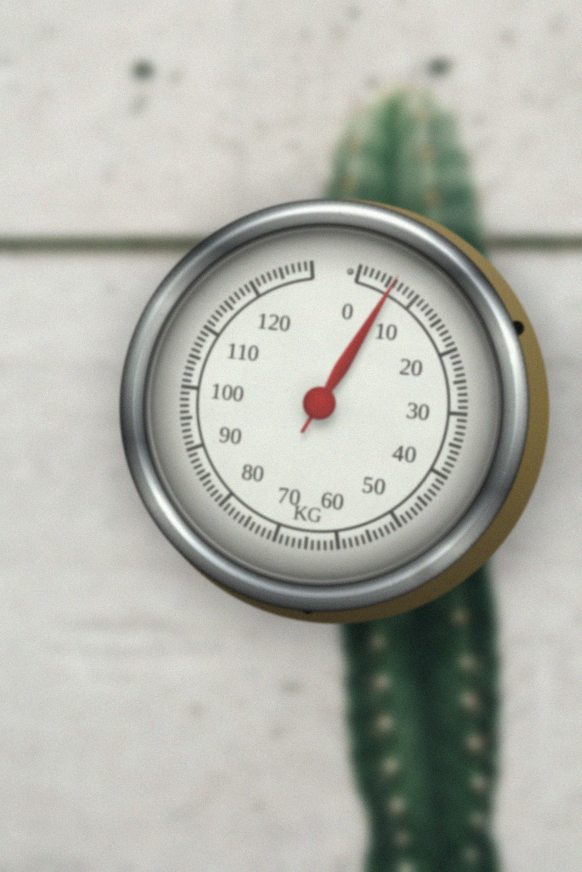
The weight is {"value": 6, "unit": "kg"}
